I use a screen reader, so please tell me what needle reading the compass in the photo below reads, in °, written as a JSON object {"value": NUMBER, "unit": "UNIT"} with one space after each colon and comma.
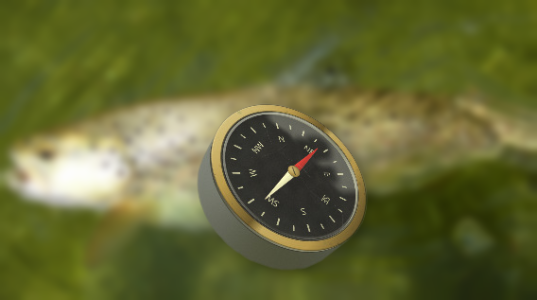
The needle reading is {"value": 52.5, "unit": "°"}
